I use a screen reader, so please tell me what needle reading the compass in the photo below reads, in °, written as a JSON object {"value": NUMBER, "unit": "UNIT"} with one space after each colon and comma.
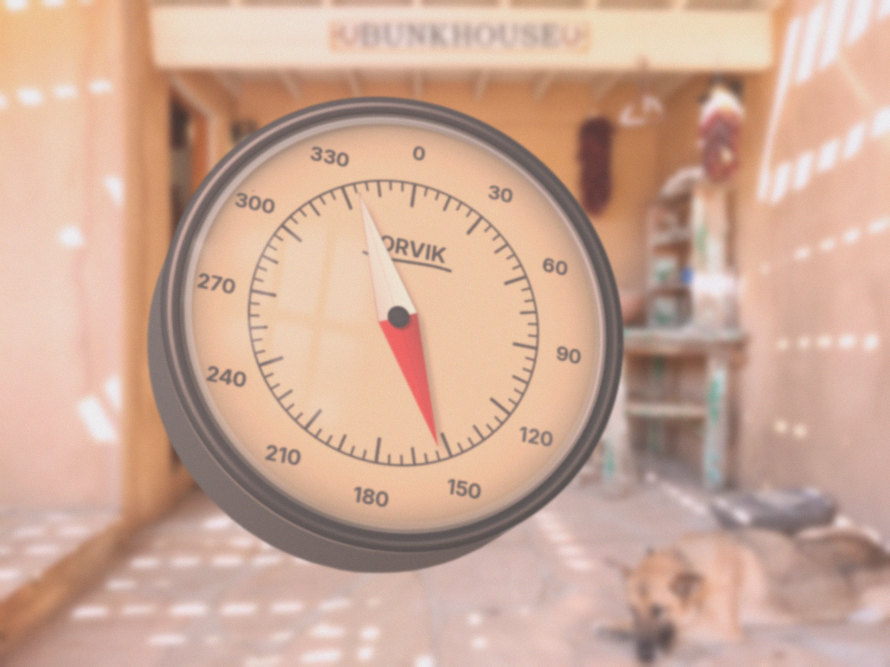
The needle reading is {"value": 155, "unit": "°"}
